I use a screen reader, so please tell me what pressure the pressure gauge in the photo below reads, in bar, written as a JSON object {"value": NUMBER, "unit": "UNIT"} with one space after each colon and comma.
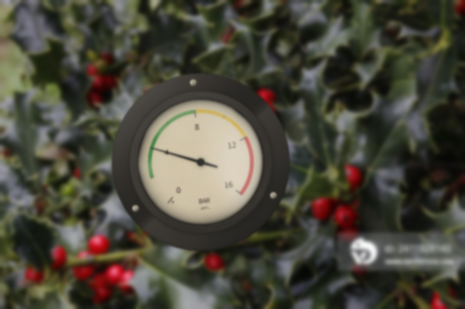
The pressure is {"value": 4, "unit": "bar"}
